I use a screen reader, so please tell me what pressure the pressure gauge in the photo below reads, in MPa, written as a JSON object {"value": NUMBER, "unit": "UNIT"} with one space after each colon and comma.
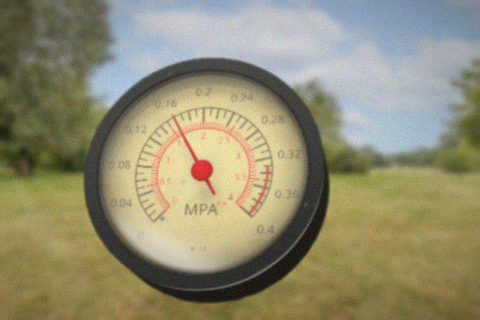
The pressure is {"value": 0.16, "unit": "MPa"}
